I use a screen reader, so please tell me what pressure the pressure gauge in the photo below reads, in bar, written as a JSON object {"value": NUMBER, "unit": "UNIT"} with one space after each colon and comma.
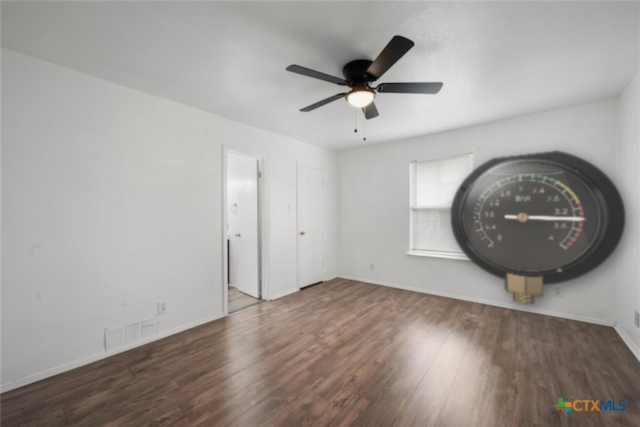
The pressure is {"value": 3.4, "unit": "bar"}
